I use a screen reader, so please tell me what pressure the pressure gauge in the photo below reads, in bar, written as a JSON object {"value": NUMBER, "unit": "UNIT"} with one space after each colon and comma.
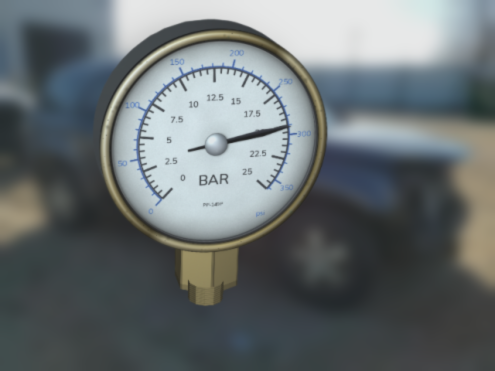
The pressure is {"value": 20, "unit": "bar"}
